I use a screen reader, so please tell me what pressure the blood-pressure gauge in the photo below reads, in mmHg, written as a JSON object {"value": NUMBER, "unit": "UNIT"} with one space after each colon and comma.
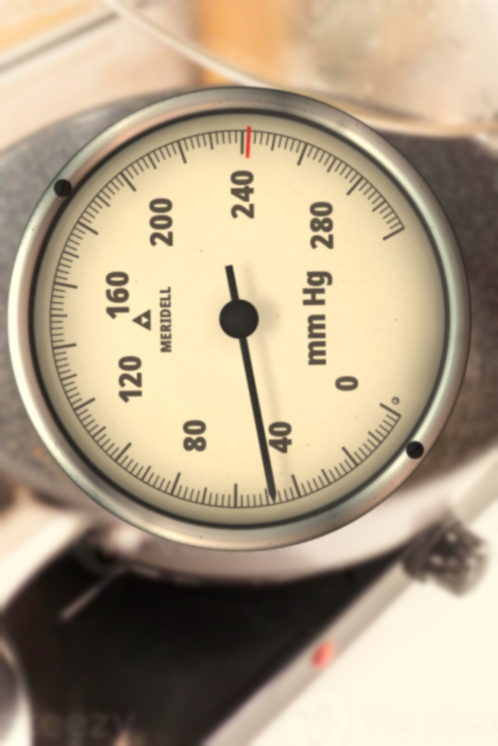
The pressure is {"value": 48, "unit": "mmHg"}
